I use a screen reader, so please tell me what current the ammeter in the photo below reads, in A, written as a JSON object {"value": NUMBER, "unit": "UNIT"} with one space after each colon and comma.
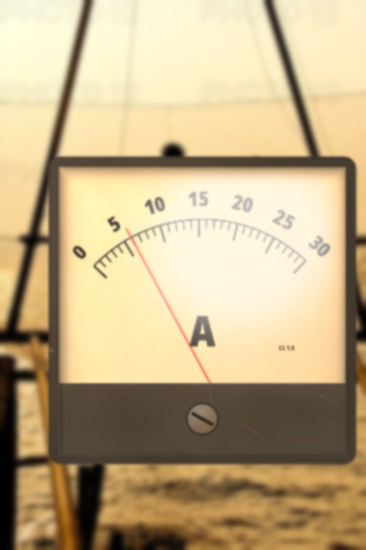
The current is {"value": 6, "unit": "A"}
